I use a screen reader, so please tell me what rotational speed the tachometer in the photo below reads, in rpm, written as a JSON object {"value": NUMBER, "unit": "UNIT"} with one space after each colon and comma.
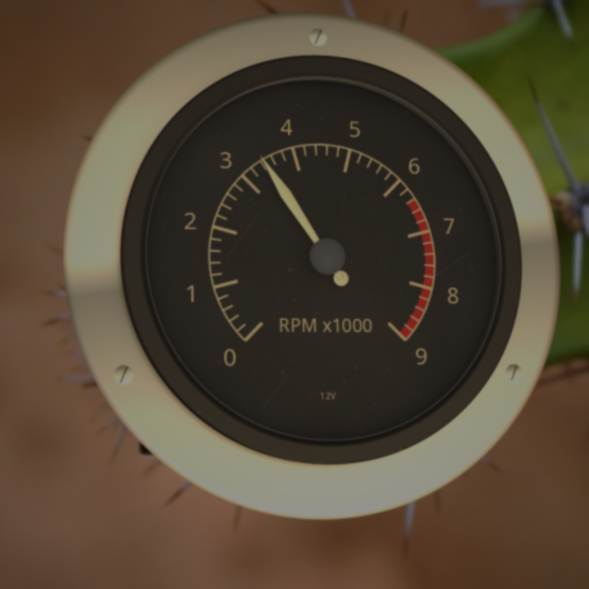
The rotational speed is {"value": 3400, "unit": "rpm"}
